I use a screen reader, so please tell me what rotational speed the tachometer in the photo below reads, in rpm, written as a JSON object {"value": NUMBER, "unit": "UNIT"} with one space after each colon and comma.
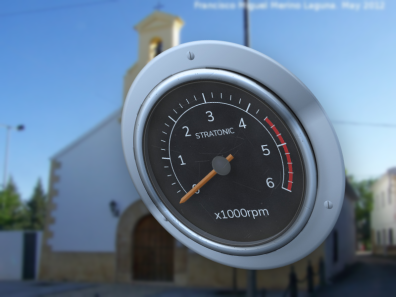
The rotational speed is {"value": 0, "unit": "rpm"}
